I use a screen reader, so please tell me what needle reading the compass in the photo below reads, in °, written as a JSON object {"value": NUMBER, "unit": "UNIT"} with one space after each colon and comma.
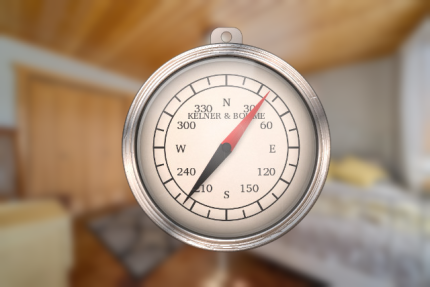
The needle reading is {"value": 37.5, "unit": "°"}
